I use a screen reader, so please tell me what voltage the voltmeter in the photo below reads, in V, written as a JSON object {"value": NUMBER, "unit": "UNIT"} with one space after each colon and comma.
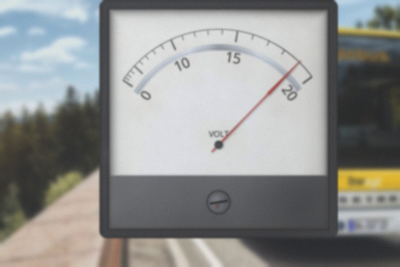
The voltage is {"value": 19, "unit": "V"}
